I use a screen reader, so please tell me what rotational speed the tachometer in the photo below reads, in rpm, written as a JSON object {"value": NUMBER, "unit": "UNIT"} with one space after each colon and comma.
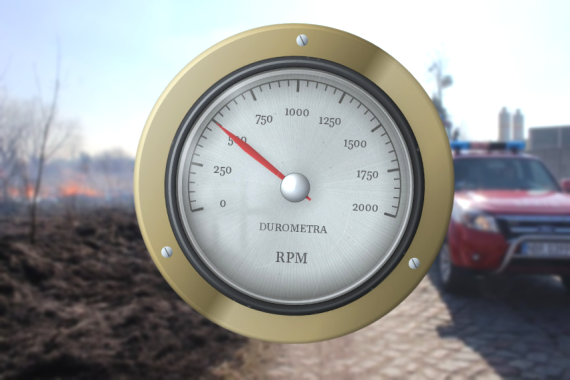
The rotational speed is {"value": 500, "unit": "rpm"}
